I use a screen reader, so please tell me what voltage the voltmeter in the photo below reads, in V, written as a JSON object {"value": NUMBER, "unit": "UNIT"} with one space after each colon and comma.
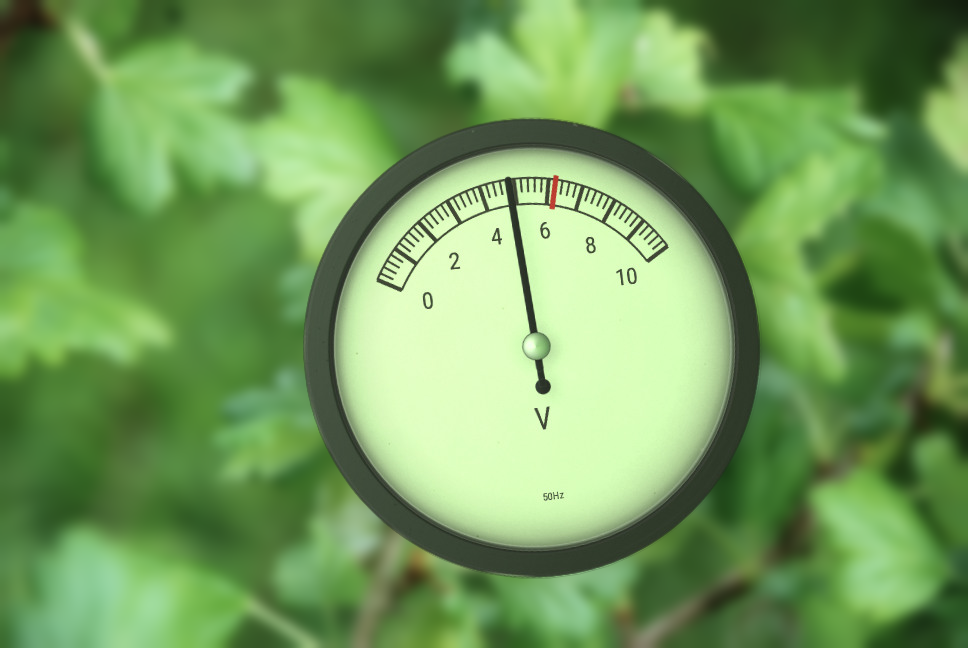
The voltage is {"value": 4.8, "unit": "V"}
